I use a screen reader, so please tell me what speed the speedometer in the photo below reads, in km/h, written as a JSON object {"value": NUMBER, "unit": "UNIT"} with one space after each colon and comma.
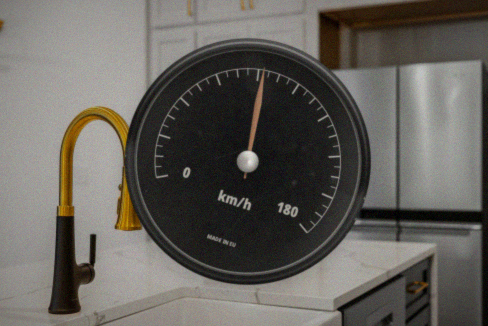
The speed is {"value": 82.5, "unit": "km/h"}
